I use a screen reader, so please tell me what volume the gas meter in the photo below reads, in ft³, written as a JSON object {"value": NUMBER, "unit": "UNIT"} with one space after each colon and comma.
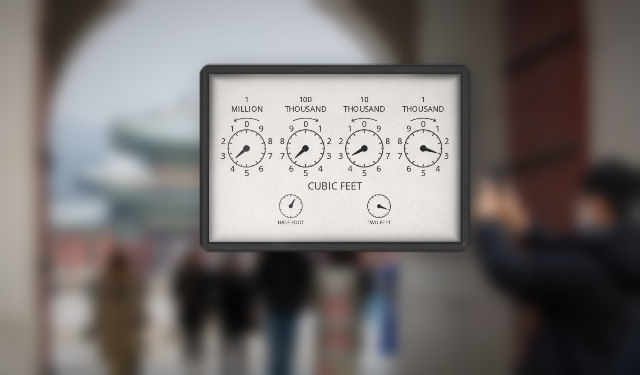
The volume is {"value": 363300, "unit": "ft³"}
